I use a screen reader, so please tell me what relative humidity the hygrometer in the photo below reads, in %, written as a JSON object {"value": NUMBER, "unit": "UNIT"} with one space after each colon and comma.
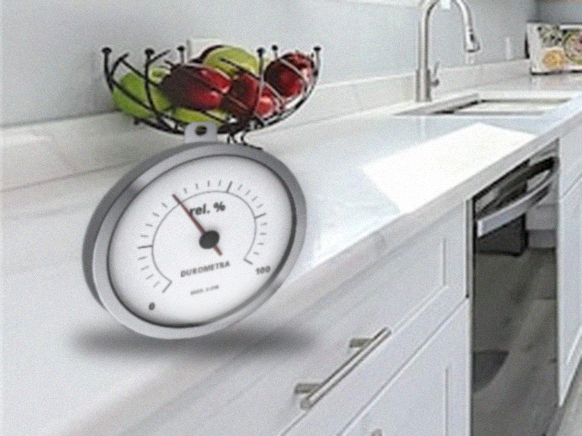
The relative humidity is {"value": 40, "unit": "%"}
